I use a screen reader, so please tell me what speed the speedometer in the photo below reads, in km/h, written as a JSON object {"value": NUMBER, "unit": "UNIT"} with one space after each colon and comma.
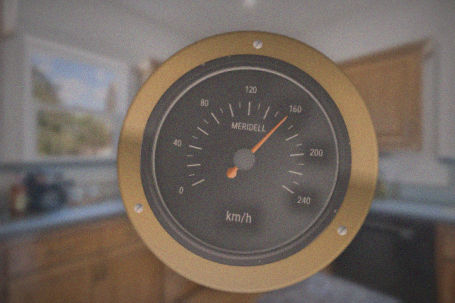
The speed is {"value": 160, "unit": "km/h"}
